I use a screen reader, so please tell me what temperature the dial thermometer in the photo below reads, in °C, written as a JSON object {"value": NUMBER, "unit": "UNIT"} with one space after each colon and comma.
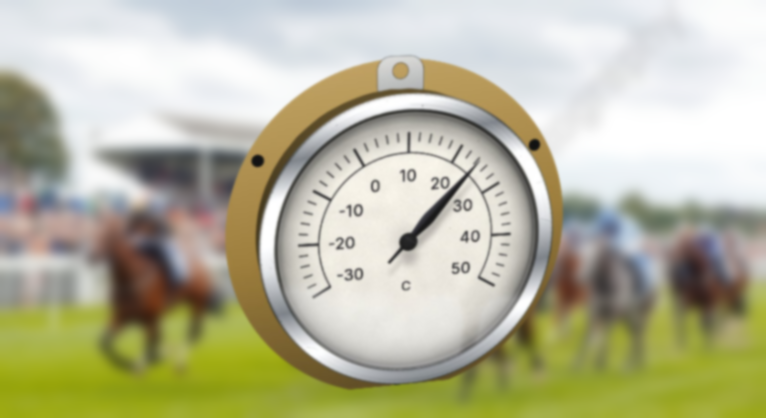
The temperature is {"value": 24, "unit": "°C"}
